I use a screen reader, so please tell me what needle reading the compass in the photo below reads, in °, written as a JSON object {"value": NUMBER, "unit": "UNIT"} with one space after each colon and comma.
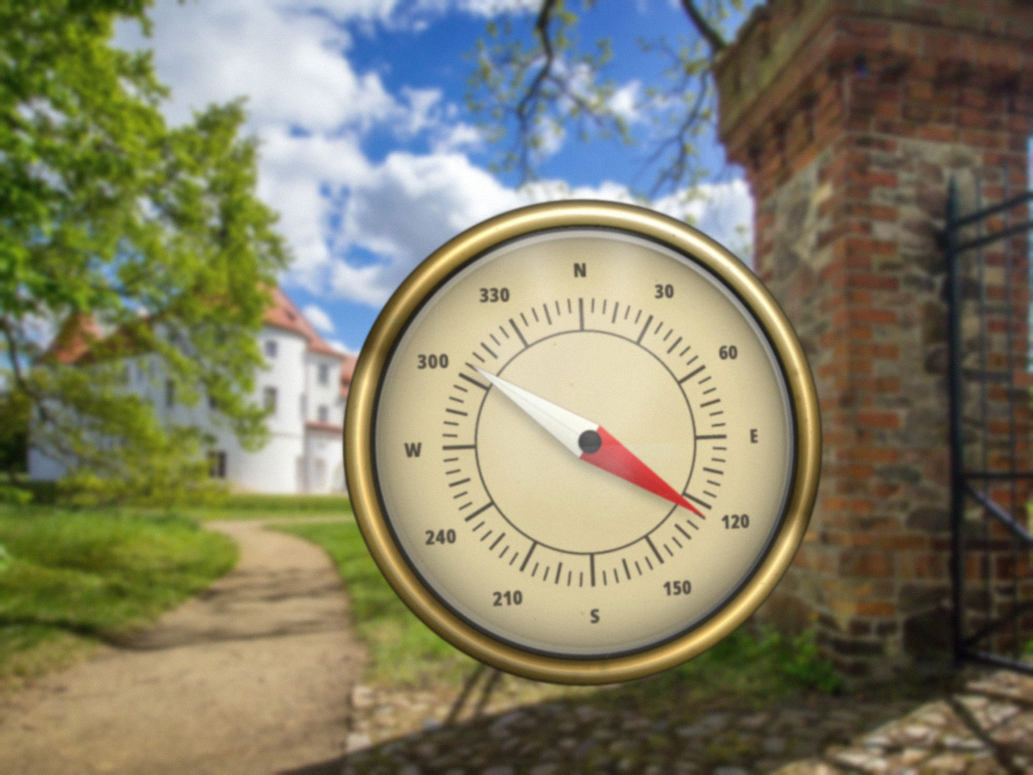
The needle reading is {"value": 125, "unit": "°"}
